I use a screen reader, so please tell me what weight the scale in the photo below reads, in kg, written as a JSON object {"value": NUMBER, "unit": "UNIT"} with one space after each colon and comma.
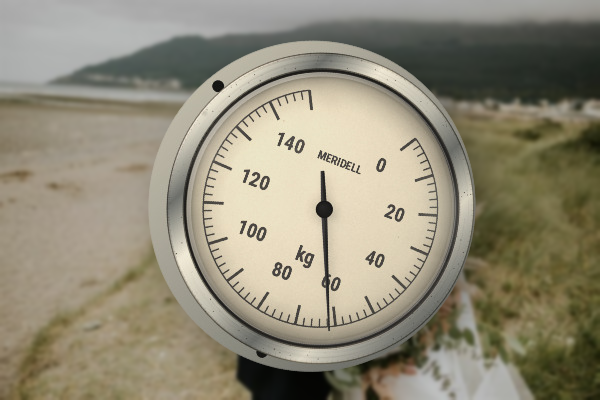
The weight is {"value": 62, "unit": "kg"}
